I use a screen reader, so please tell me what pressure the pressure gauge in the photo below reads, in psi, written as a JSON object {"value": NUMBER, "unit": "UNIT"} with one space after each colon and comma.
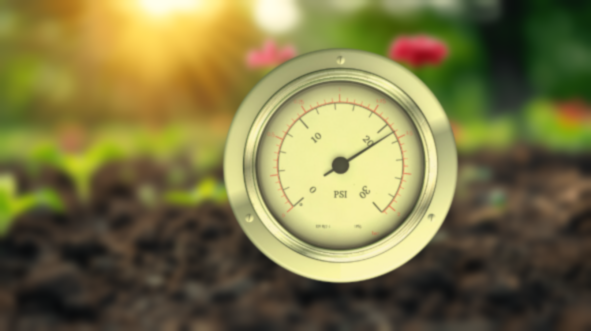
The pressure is {"value": 21, "unit": "psi"}
